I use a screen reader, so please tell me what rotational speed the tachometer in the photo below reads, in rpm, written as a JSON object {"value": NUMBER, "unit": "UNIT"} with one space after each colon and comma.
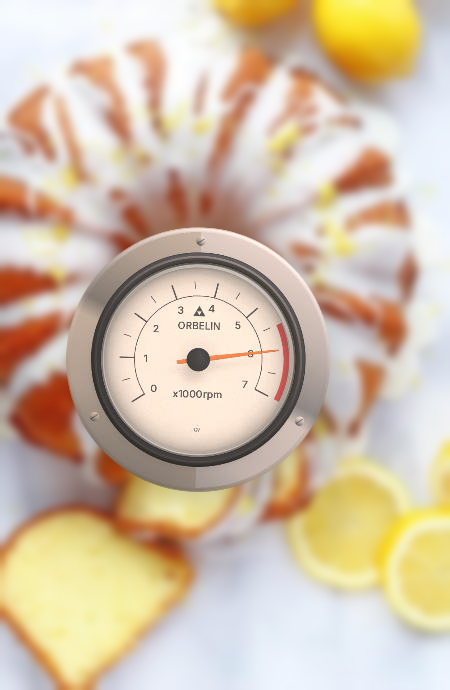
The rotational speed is {"value": 6000, "unit": "rpm"}
